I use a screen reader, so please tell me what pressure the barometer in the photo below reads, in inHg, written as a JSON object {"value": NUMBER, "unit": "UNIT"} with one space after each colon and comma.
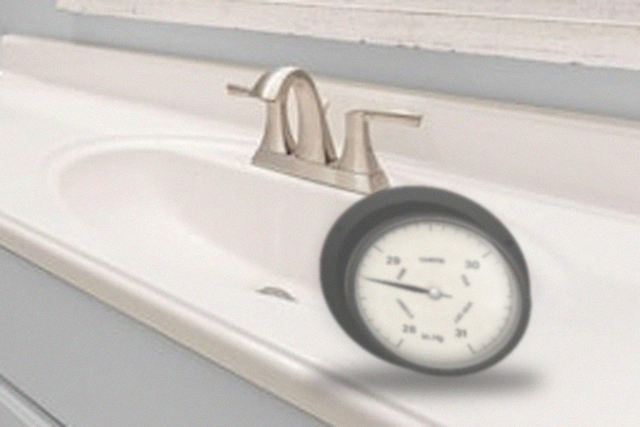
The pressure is {"value": 28.7, "unit": "inHg"}
